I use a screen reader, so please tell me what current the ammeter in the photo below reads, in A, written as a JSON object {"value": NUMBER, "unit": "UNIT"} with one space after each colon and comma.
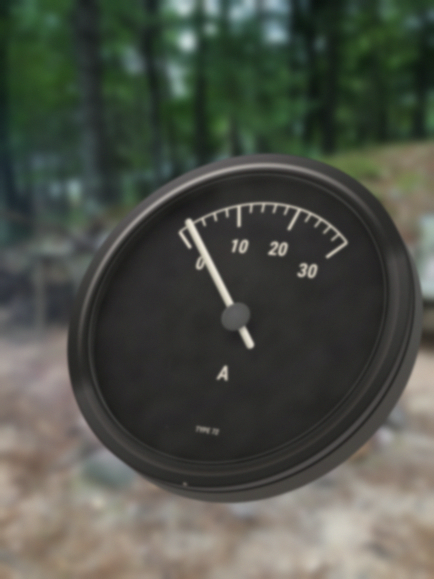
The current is {"value": 2, "unit": "A"}
